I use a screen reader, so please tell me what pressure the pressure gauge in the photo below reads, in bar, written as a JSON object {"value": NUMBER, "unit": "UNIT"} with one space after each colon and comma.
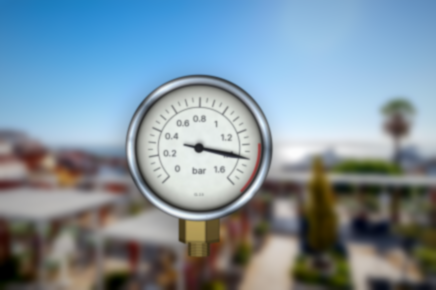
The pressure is {"value": 1.4, "unit": "bar"}
